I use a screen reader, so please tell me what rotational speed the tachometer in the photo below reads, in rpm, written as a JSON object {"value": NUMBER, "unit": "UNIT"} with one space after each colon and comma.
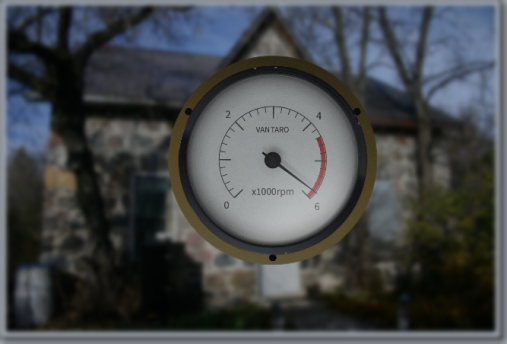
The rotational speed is {"value": 5800, "unit": "rpm"}
